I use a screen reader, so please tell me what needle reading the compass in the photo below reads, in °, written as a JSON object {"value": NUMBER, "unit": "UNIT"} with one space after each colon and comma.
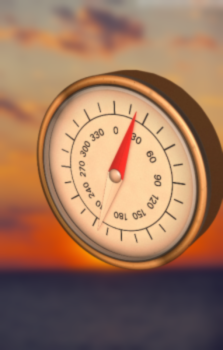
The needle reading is {"value": 22.5, "unit": "°"}
